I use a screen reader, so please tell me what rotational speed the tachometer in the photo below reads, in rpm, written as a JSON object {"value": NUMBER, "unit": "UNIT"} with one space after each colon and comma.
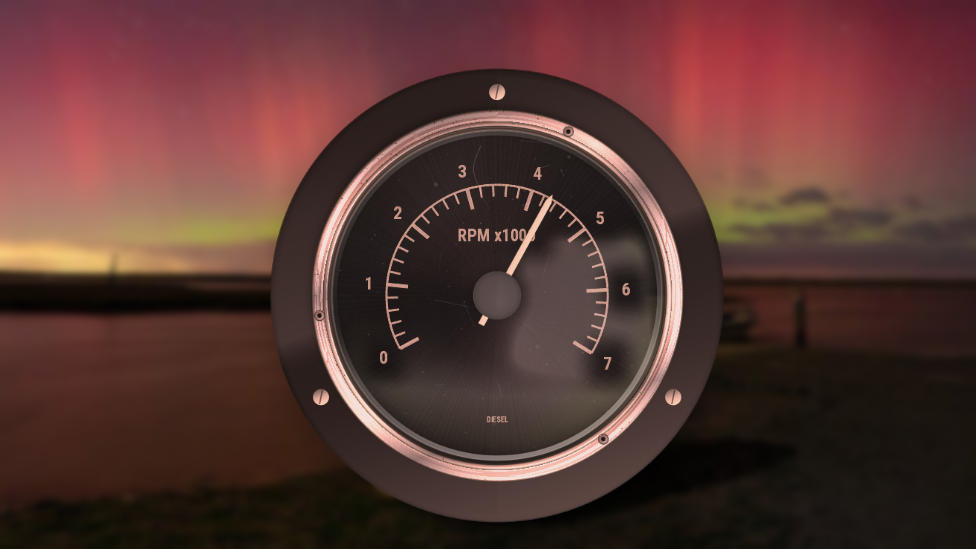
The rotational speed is {"value": 4300, "unit": "rpm"}
